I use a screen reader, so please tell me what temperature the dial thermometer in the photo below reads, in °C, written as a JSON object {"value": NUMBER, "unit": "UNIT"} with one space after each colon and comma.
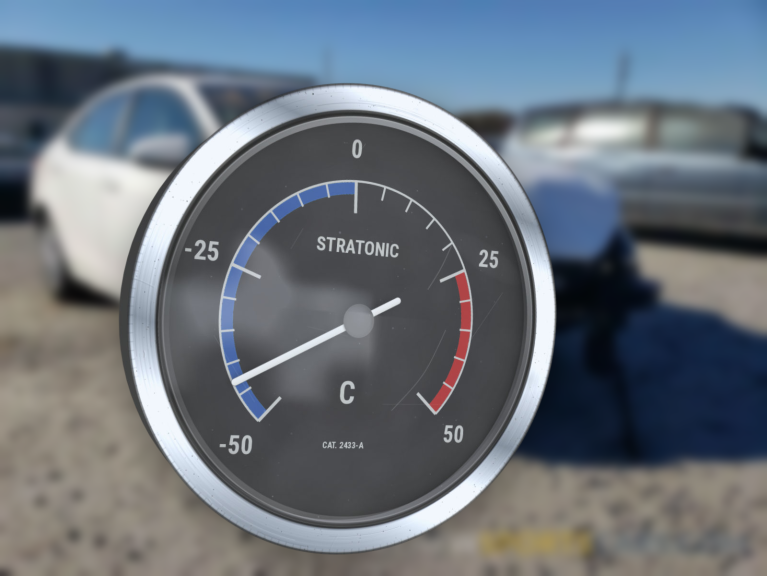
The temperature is {"value": -42.5, "unit": "°C"}
